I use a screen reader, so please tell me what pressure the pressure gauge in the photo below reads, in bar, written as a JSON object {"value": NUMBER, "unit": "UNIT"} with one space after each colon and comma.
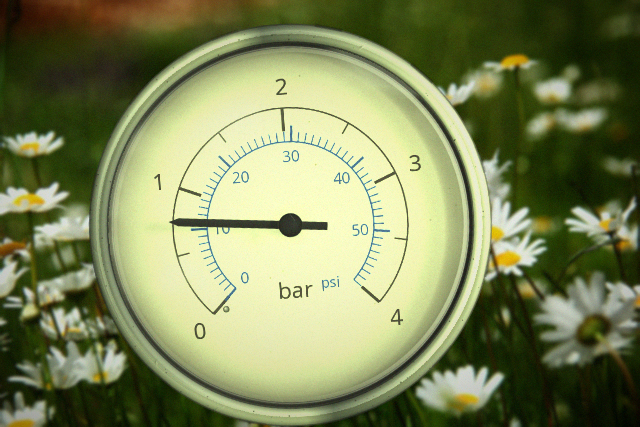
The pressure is {"value": 0.75, "unit": "bar"}
